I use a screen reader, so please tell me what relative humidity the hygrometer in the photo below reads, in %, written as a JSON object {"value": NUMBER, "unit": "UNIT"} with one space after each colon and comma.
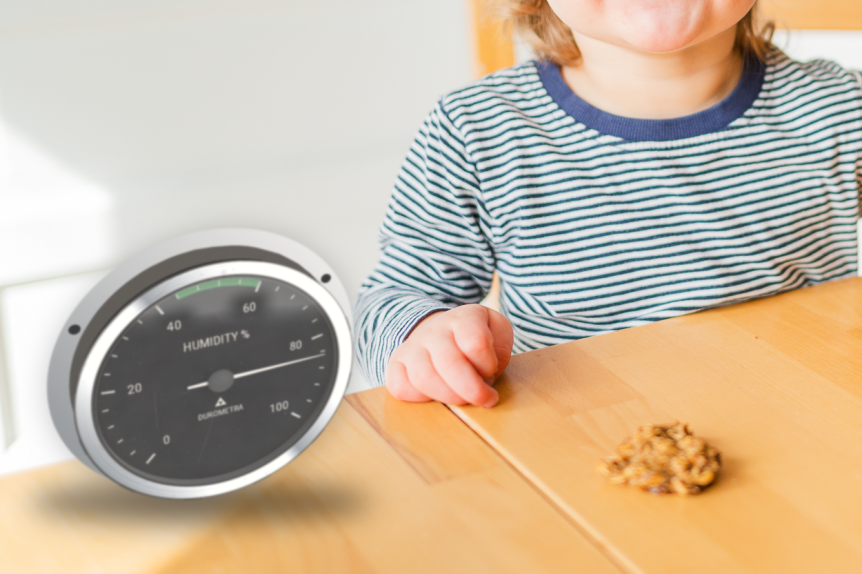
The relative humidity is {"value": 84, "unit": "%"}
